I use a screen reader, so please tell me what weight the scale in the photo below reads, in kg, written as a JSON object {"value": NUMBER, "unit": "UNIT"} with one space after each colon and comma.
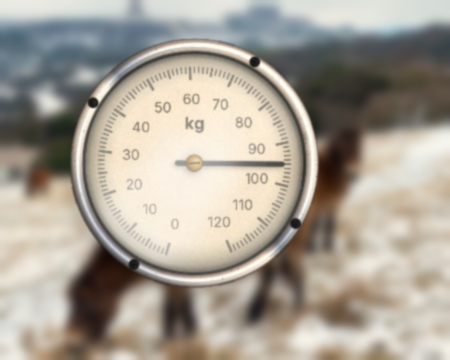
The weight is {"value": 95, "unit": "kg"}
